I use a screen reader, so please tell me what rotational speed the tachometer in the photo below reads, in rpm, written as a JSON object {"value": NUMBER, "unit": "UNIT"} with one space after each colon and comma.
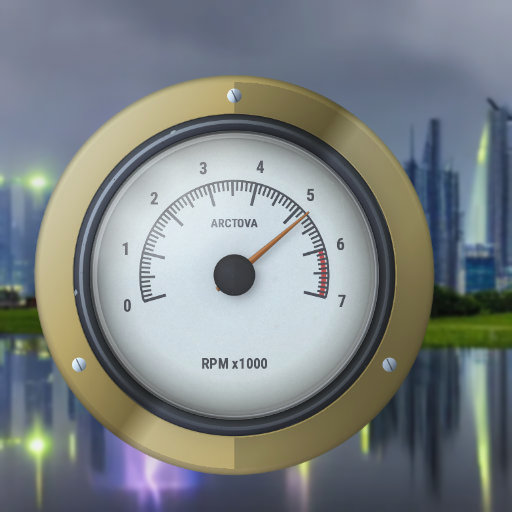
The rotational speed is {"value": 5200, "unit": "rpm"}
